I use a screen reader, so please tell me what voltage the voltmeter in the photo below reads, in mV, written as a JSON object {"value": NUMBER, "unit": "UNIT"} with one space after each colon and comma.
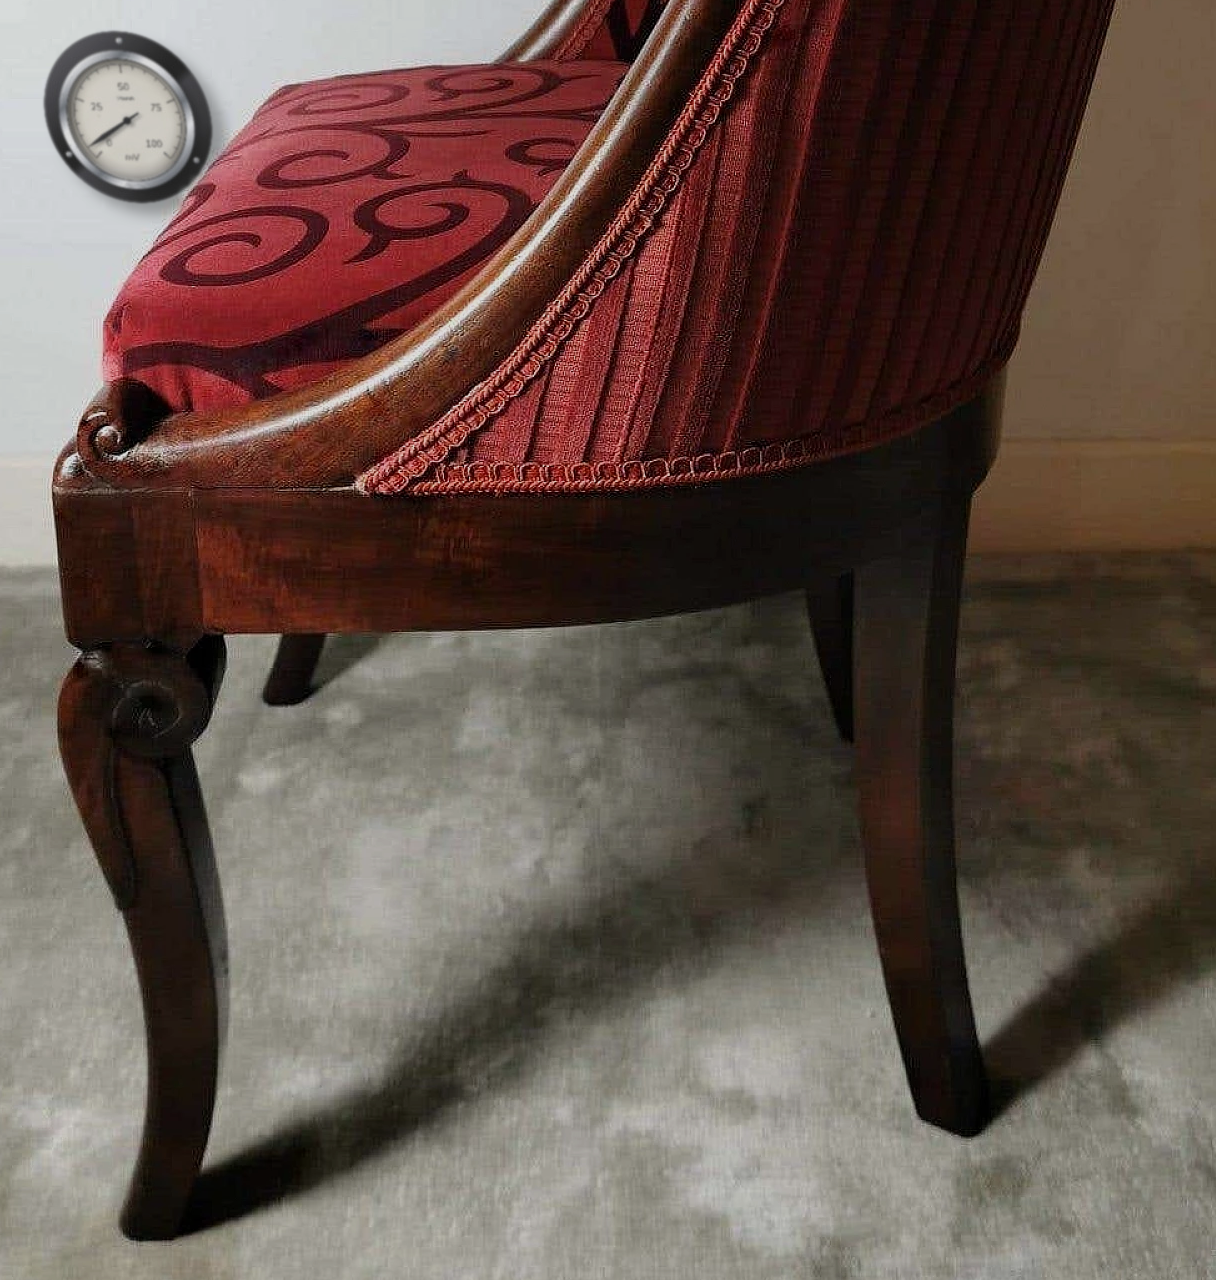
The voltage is {"value": 5, "unit": "mV"}
